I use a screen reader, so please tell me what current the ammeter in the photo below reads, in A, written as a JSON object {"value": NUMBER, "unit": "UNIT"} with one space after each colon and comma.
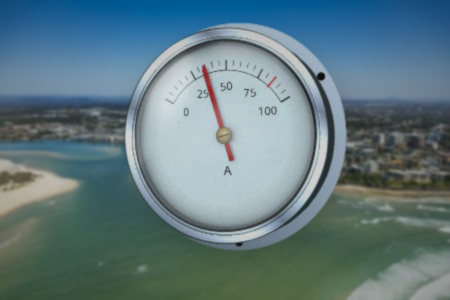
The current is {"value": 35, "unit": "A"}
